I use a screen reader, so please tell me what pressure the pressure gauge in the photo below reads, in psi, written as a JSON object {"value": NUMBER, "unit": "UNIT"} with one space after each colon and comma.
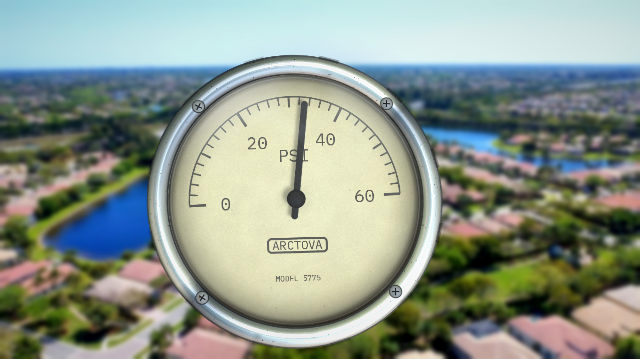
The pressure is {"value": 33, "unit": "psi"}
